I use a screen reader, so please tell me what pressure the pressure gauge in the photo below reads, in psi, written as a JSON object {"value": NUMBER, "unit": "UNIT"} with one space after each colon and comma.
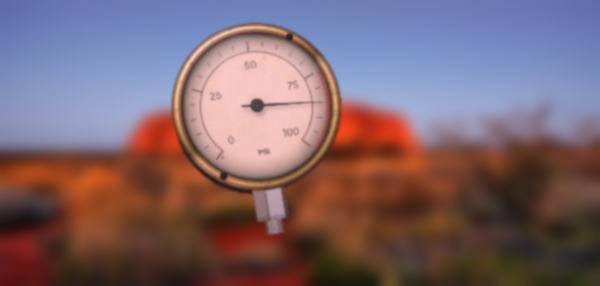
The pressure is {"value": 85, "unit": "psi"}
